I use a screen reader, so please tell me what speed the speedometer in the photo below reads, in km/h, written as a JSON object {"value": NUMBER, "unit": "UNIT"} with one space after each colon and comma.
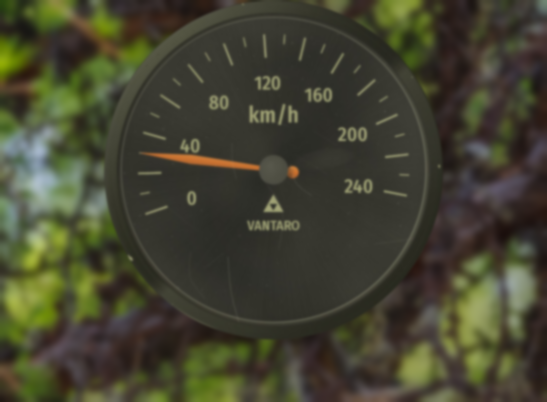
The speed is {"value": 30, "unit": "km/h"}
